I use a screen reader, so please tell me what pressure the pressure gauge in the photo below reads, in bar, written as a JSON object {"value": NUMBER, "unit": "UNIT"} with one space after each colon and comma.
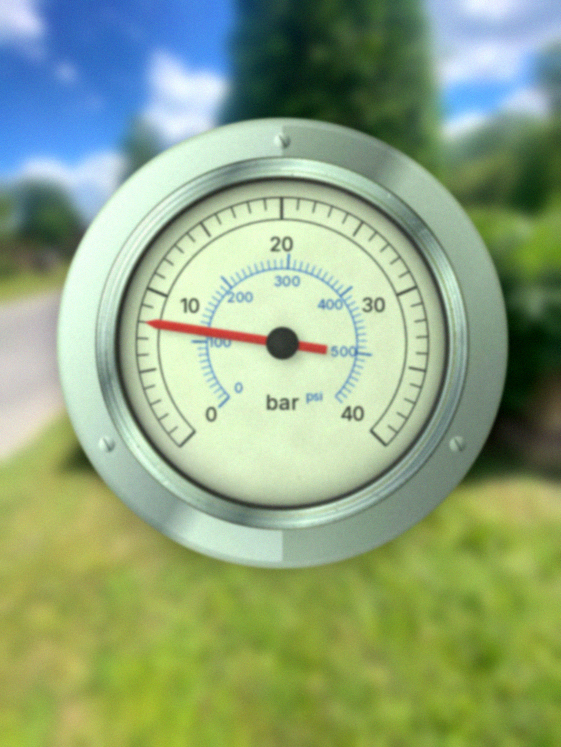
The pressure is {"value": 8, "unit": "bar"}
